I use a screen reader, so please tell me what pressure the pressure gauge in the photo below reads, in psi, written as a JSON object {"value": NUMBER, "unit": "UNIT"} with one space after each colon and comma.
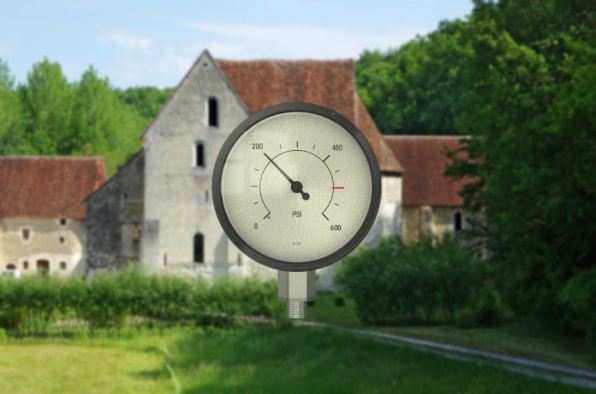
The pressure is {"value": 200, "unit": "psi"}
